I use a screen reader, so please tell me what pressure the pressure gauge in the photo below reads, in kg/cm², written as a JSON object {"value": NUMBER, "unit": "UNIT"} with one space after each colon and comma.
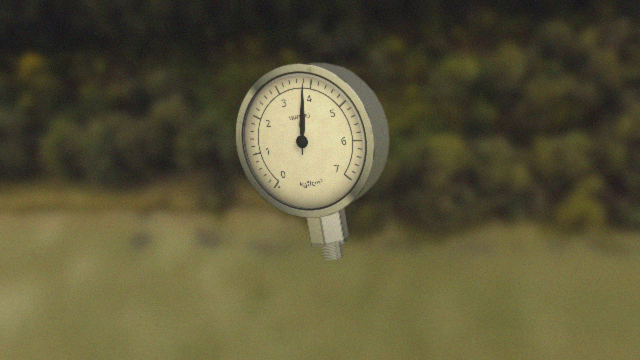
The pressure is {"value": 3.8, "unit": "kg/cm²"}
